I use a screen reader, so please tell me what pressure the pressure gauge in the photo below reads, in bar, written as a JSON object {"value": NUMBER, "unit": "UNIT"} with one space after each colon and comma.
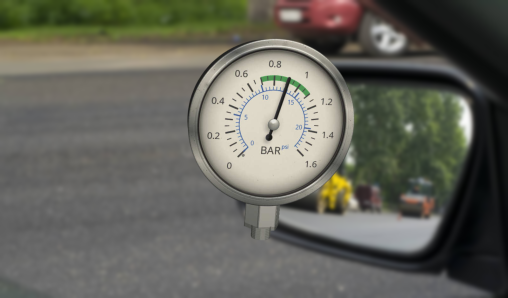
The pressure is {"value": 0.9, "unit": "bar"}
